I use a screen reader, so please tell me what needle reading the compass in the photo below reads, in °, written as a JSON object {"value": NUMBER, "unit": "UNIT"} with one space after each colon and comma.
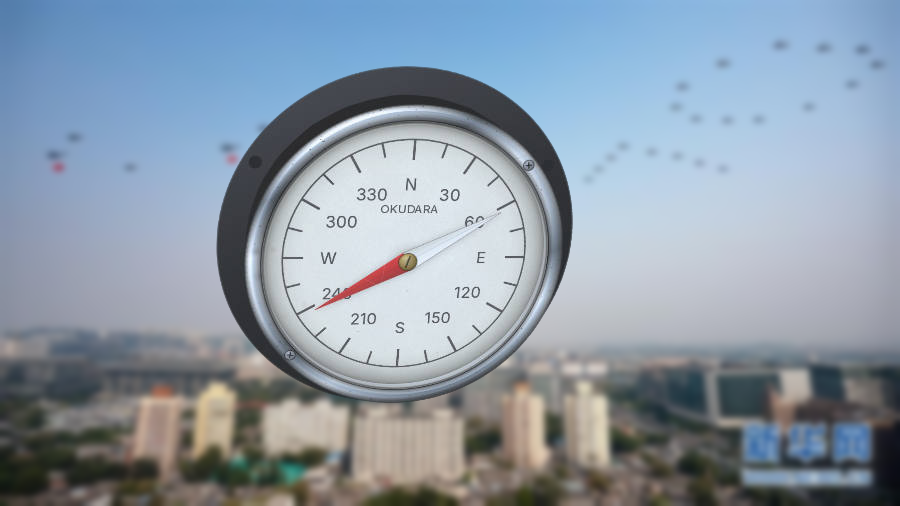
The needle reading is {"value": 240, "unit": "°"}
